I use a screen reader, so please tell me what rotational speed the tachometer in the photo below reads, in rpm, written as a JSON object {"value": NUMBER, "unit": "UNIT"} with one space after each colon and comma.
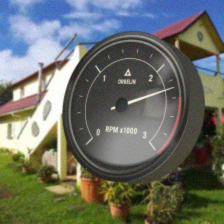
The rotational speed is {"value": 2300, "unit": "rpm"}
